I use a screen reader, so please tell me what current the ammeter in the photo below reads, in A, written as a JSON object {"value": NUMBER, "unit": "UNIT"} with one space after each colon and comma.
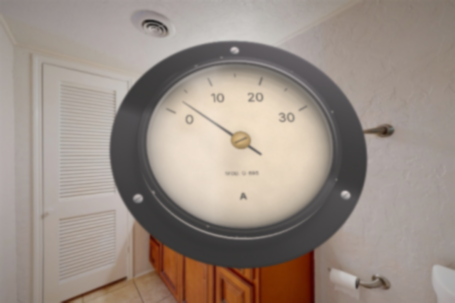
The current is {"value": 2.5, "unit": "A"}
